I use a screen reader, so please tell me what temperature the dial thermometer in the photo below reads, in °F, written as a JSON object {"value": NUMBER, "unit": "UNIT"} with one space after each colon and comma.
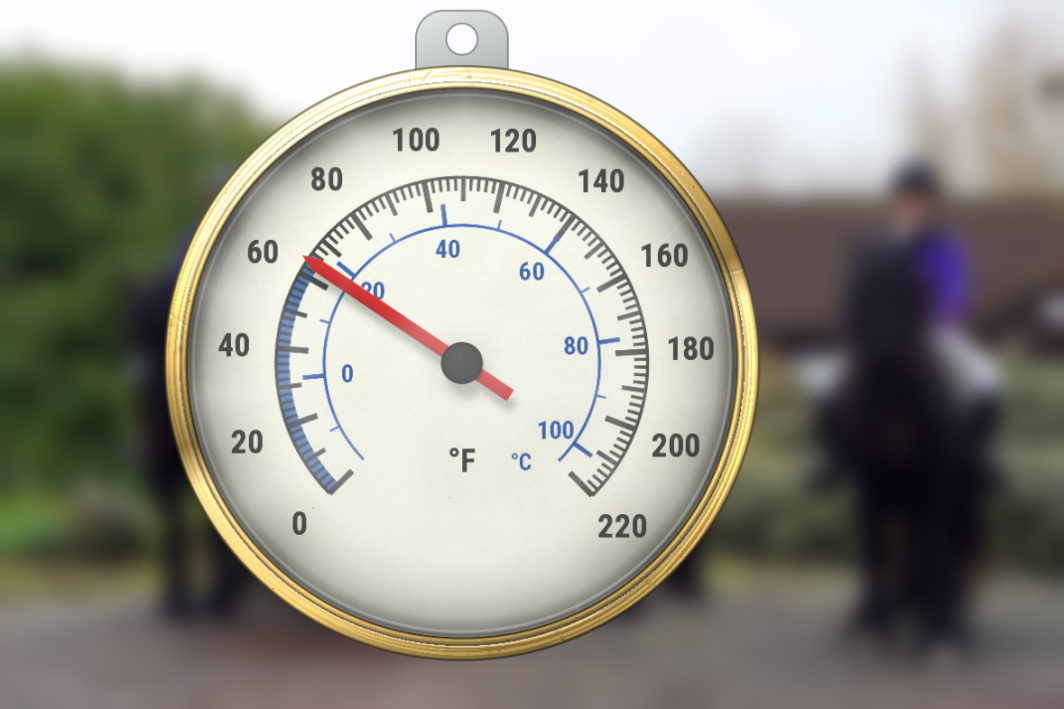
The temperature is {"value": 64, "unit": "°F"}
